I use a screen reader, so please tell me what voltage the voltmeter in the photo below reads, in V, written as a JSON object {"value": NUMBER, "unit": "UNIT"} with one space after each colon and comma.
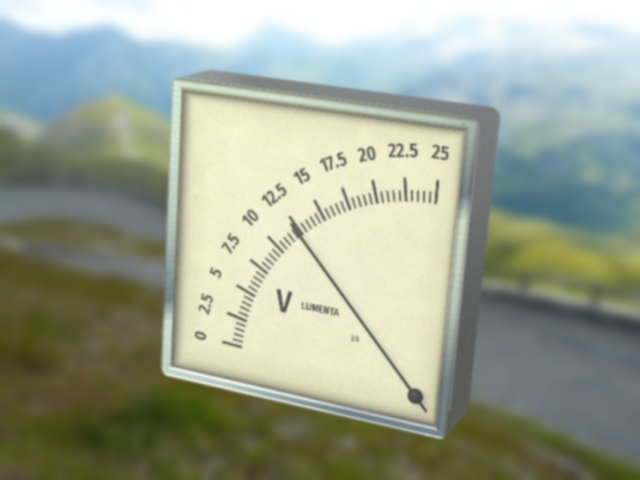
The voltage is {"value": 12.5, "unit": "V"}
